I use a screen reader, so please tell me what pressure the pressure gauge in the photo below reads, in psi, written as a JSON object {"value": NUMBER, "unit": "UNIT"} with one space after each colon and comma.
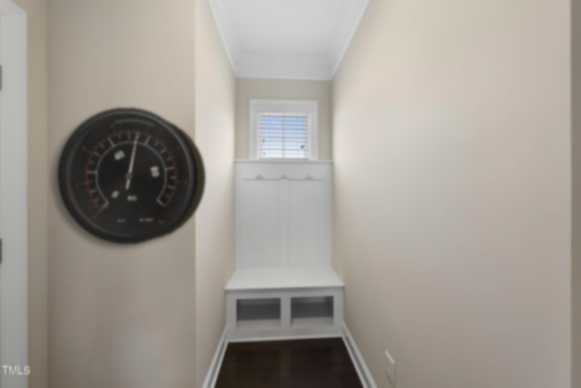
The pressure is {"value": 55, "unit": "psi"}
